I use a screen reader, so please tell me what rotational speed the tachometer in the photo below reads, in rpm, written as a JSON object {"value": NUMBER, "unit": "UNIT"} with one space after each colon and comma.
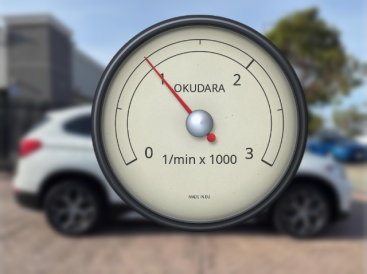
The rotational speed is {"value": 1000, "unit": "rpm"}
